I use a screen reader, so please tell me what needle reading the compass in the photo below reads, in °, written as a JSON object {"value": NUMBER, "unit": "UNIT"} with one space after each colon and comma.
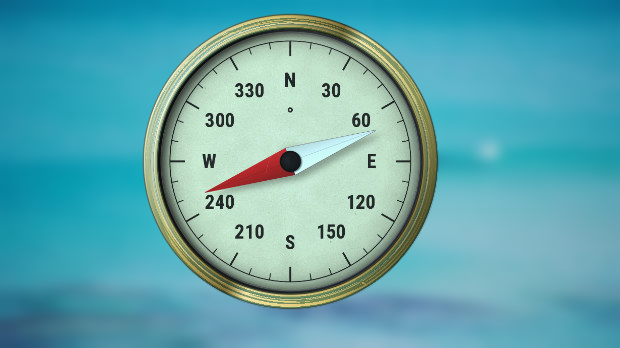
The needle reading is {"value": 250, "unit": "°"}
